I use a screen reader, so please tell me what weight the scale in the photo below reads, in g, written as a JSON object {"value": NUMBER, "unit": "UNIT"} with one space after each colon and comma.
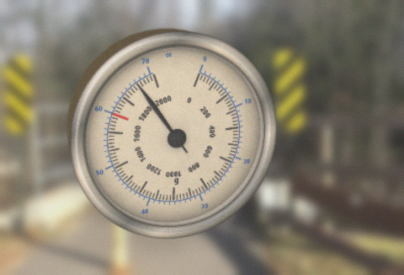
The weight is {"value": 1900, "unit": "g"}
